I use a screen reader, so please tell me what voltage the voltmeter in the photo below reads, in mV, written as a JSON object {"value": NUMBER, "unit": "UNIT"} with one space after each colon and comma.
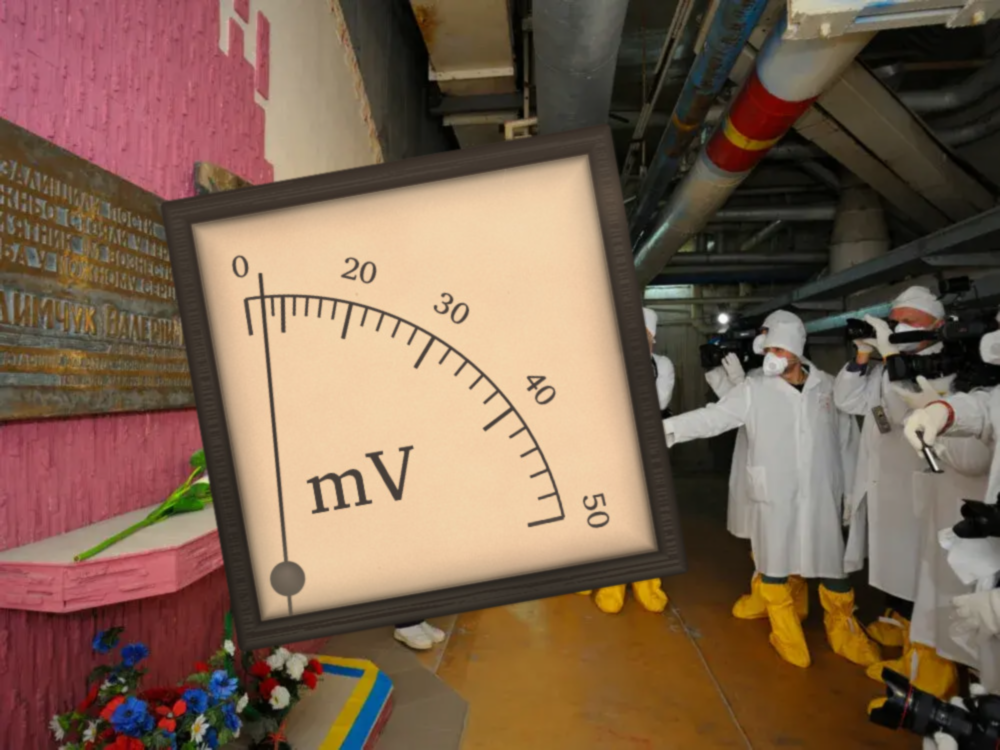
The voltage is {"value": 6, "unit": "mV"}
